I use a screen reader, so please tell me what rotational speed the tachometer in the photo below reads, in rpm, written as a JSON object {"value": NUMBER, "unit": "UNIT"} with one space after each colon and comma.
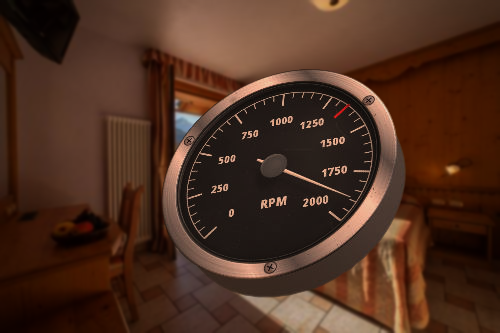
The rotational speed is {"value": 1900, "unit": "rpm"}
